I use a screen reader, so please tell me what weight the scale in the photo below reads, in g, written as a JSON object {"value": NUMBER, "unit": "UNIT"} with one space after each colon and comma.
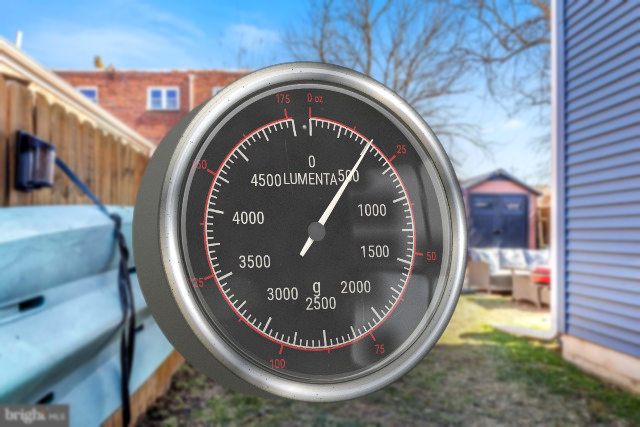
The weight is {"value": 500, "unit": "g"}
